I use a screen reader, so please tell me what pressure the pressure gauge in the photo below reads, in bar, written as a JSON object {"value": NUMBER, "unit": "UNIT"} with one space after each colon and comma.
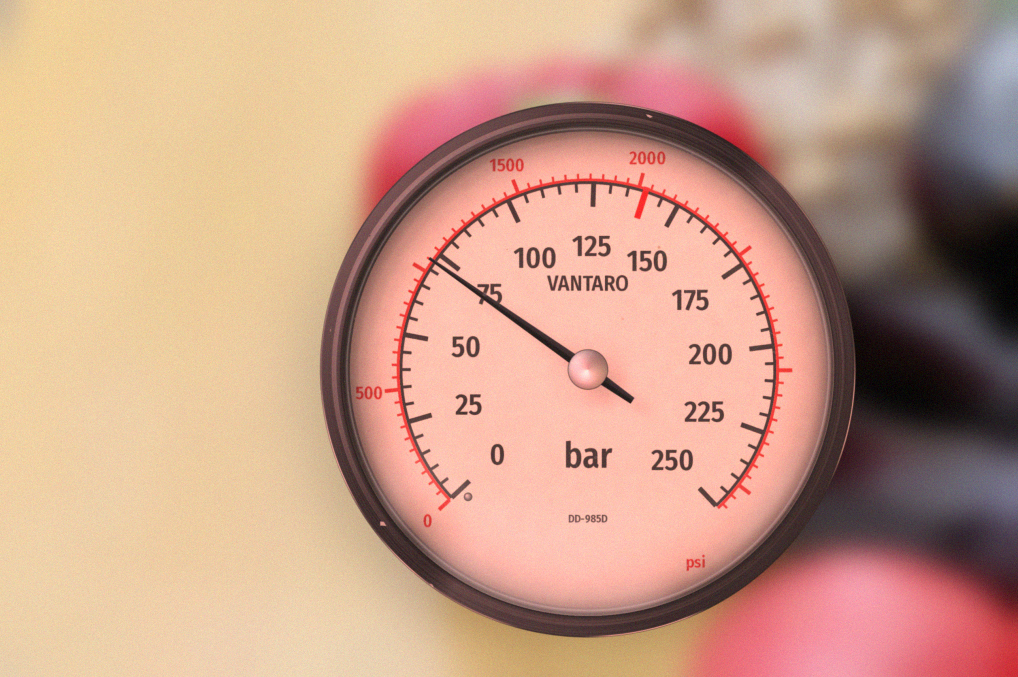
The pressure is {"value": 72.5, "unit": "bar"}
